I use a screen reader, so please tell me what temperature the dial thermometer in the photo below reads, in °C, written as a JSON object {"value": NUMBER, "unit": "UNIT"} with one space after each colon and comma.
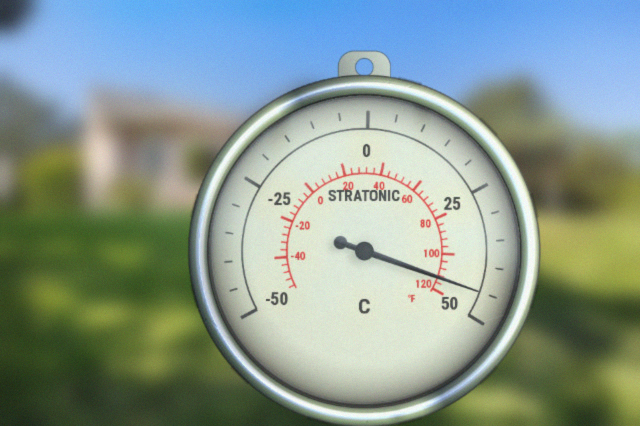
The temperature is {"value": 45, "unit": "°C"}
